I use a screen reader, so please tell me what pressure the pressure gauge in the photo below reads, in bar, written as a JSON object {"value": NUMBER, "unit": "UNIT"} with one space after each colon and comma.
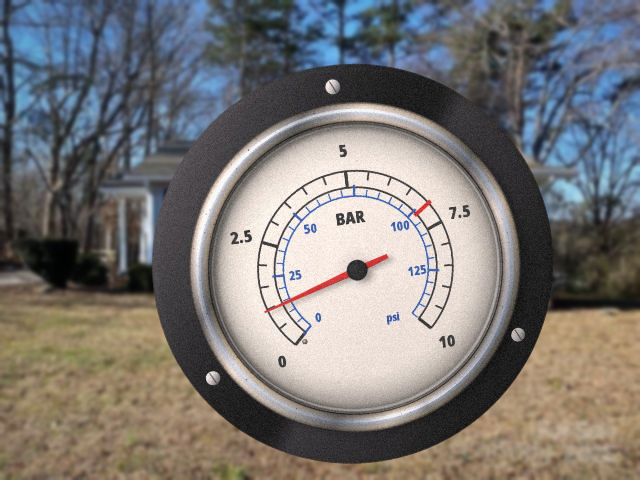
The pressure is {"value": 1, "unit": "bar"}
